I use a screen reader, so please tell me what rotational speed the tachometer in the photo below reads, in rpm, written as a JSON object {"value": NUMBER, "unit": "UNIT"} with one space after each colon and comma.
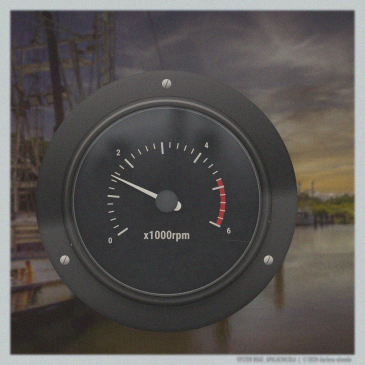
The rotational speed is {"value": 1500, "unit": "rpm"}
